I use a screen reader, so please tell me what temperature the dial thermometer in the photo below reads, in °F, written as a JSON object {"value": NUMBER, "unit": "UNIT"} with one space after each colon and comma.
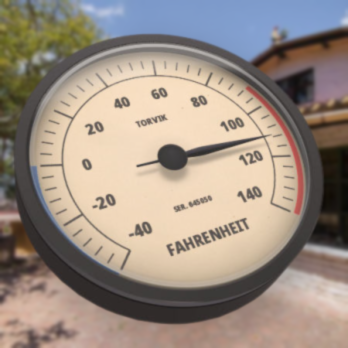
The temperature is {"value": 112, "unit": "°F"}
